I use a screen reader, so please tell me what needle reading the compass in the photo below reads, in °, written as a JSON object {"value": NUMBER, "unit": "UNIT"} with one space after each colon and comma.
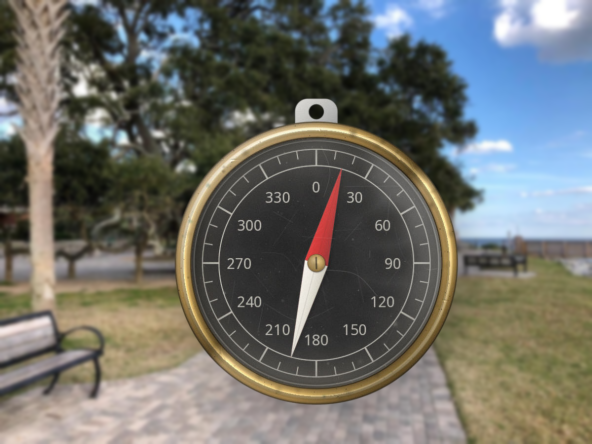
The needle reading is {"value": 15, "unit": "°"}
